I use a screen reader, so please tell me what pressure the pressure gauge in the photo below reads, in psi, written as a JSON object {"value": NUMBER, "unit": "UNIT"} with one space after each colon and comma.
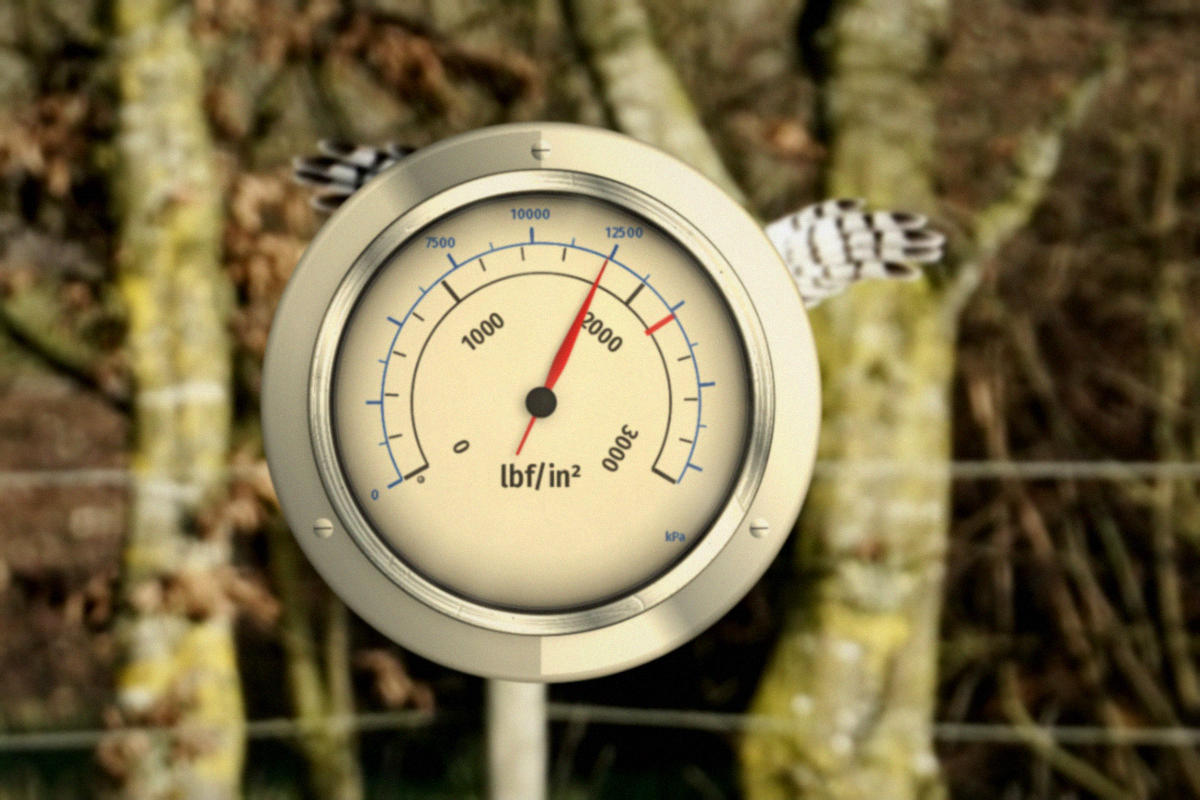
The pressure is {"value": 1800, "unit": "psi"}
